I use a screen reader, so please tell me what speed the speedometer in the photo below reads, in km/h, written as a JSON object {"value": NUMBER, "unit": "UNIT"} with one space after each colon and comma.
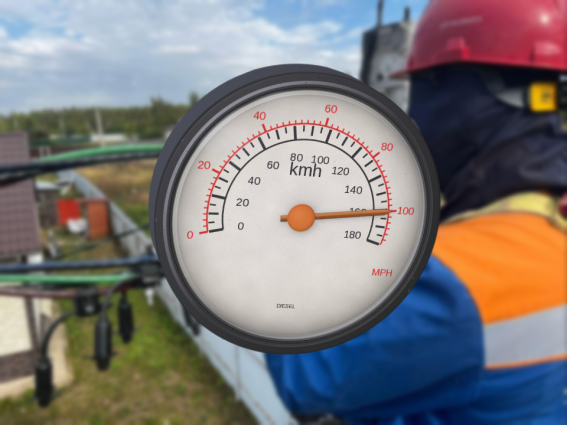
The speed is {"value": 160, "unit": "km/h"}
